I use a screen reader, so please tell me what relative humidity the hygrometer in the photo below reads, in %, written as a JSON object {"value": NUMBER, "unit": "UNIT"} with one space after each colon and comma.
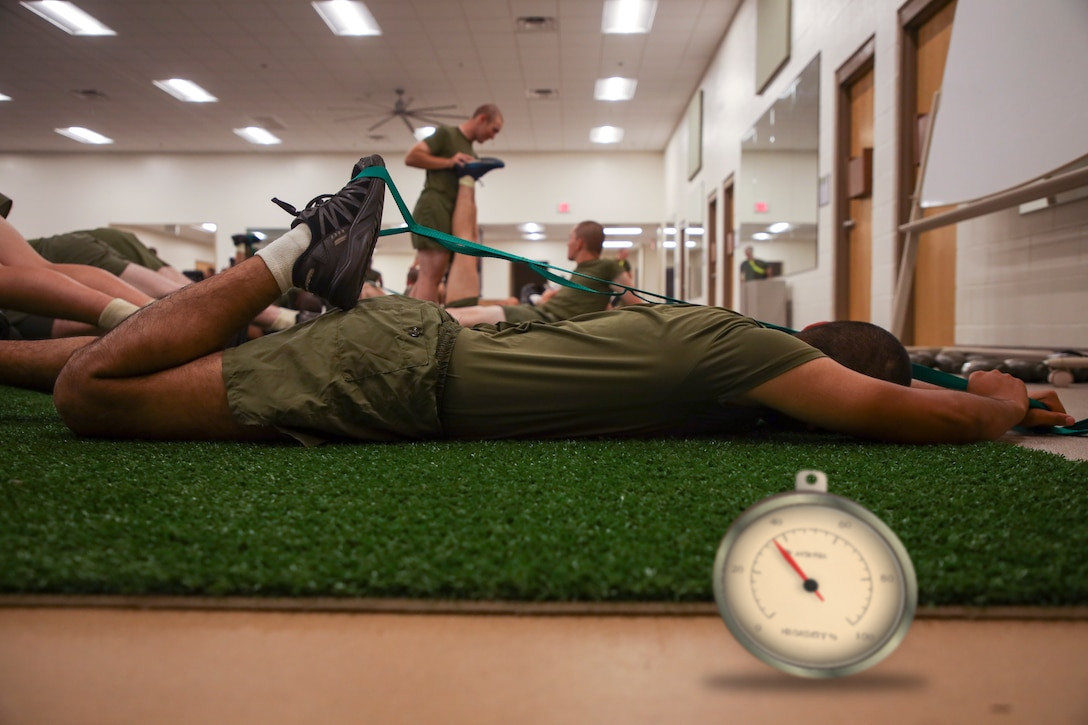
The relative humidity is {"value": 36, "unit": "%"}
